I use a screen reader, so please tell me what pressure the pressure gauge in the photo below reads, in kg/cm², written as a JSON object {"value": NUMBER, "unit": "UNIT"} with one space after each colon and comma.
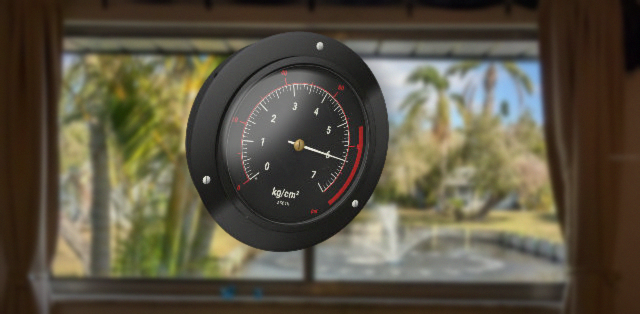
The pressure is {"value": 6, "unit": "kg/cm²"}
